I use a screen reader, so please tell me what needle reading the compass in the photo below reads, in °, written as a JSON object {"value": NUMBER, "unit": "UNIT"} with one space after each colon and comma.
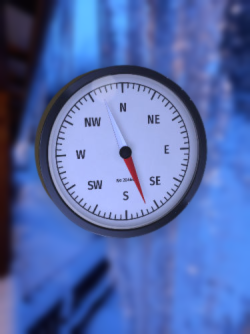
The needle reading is {"value": 160, "unit": "°"}
